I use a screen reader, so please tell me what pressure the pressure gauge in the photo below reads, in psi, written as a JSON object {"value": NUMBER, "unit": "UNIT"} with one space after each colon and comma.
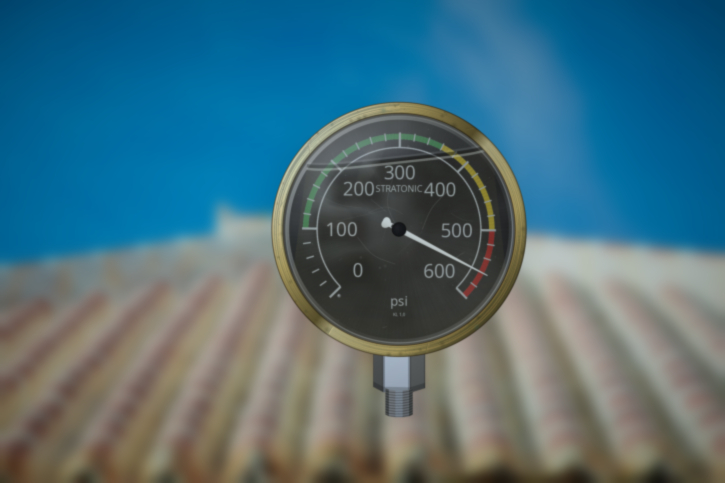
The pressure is {"value": 560, "unit": "psi"}
